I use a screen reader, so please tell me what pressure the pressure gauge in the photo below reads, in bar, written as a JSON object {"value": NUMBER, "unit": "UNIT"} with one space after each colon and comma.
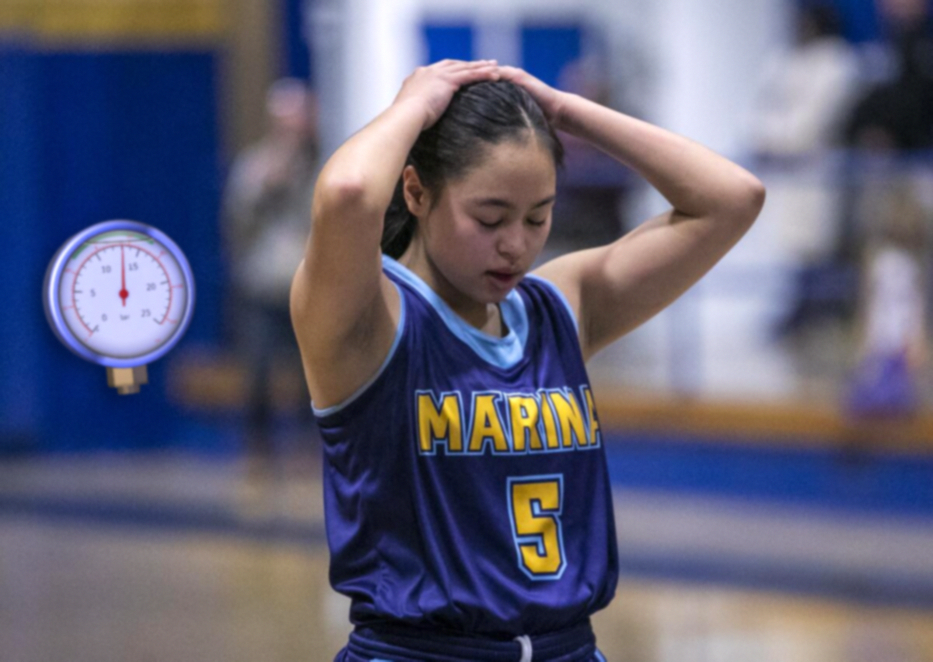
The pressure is {"value": 13, "unit": "bar"}
